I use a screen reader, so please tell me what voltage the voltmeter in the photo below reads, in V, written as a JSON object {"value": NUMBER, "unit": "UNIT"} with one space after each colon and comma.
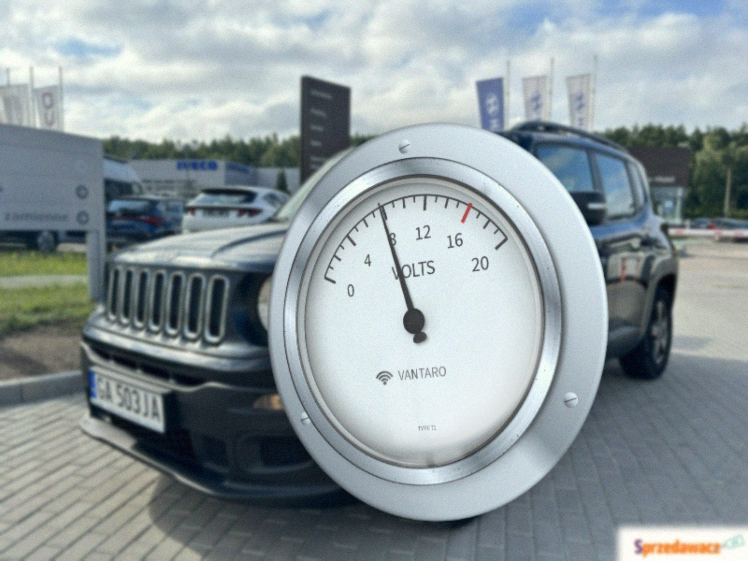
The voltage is {"value": 8, "unit": "V"}
